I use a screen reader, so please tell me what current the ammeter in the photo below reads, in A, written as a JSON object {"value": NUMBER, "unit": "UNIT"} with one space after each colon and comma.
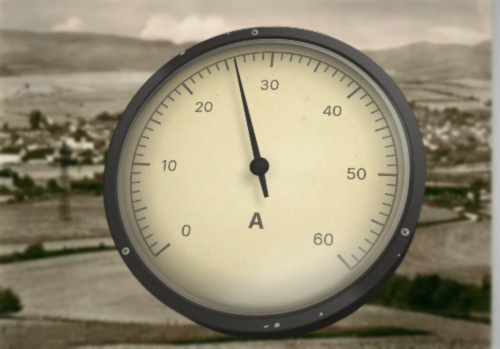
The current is {"value": 26, "unit": "A"}
